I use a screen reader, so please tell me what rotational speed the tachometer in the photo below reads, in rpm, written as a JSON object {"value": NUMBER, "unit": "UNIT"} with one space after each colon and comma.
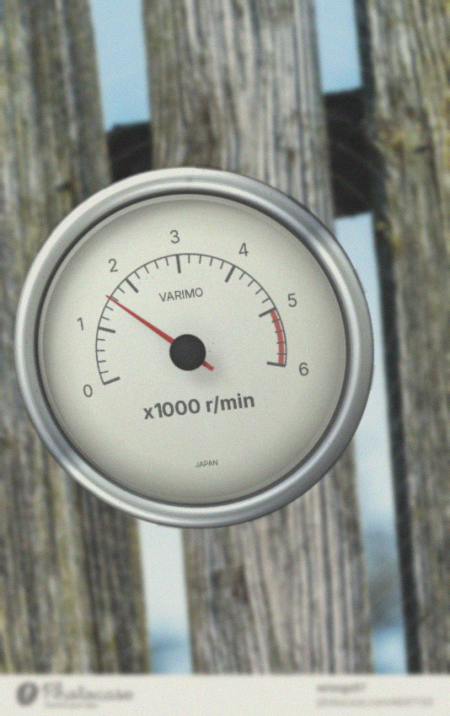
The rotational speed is {"value": 1600, "unit": "rpm"}
